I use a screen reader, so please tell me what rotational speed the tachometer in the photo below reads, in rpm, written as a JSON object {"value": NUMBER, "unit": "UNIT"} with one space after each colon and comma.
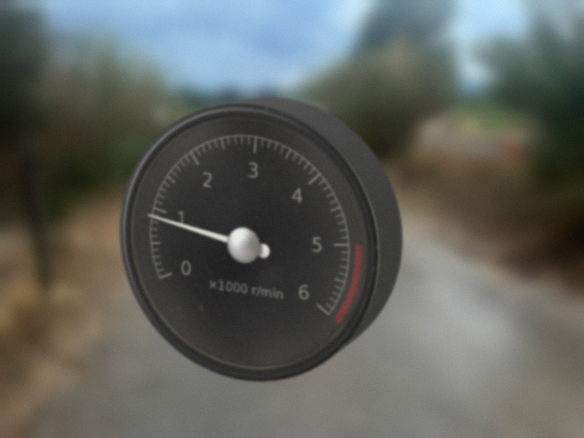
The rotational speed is {"value": 900, "unit": "rpm"}
